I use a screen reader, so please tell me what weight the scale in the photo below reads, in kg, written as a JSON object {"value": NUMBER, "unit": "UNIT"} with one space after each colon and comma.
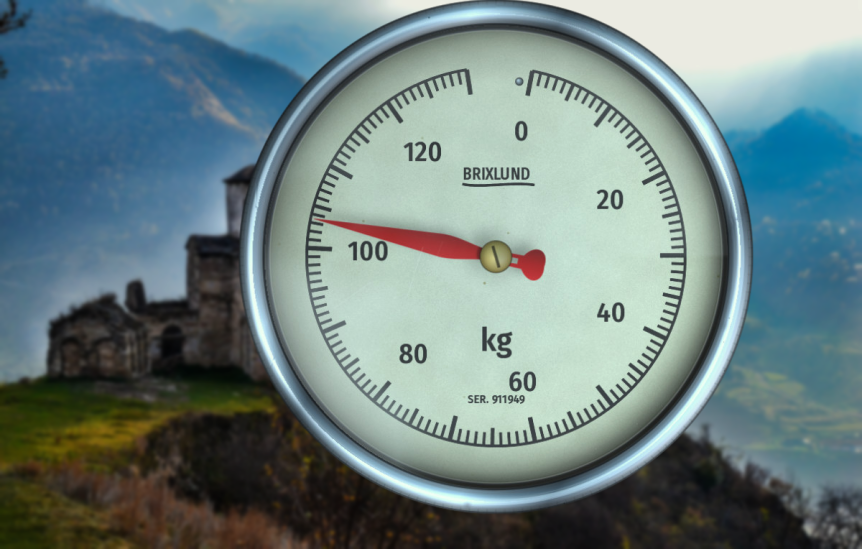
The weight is {"value": 103.5, "unit": "kg"}
